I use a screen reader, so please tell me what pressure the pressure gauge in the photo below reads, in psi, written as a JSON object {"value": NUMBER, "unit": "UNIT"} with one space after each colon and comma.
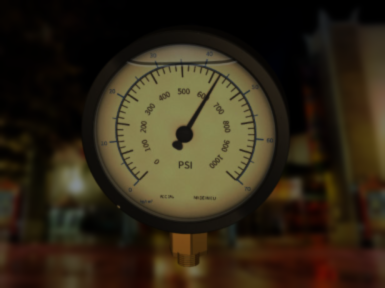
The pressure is {"value": 620, "unit": "psi"}
